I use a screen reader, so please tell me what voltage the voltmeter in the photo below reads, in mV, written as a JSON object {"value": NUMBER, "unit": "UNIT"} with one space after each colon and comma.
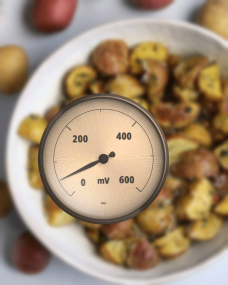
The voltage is {"value": 50, "unit": "mV"}
